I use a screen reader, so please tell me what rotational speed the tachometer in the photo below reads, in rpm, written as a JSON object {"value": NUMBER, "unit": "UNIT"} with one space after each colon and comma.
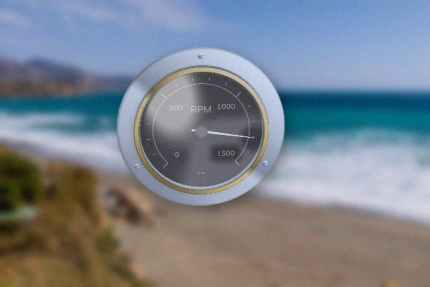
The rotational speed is {"value": 1300, "unit": "rpm"}
